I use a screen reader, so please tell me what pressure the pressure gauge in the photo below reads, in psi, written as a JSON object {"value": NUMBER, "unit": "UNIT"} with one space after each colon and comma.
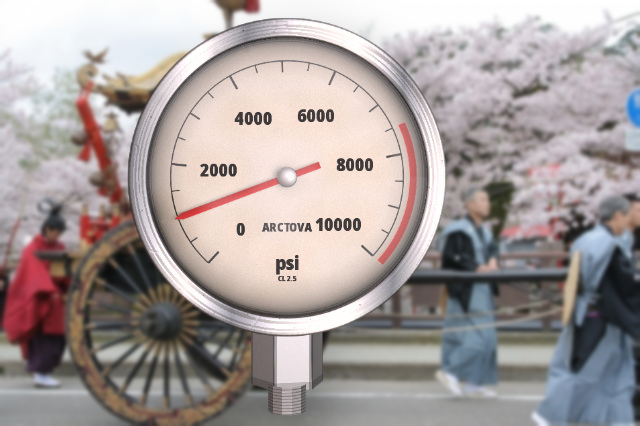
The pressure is {"value": 1000, "unit": "psi"}
